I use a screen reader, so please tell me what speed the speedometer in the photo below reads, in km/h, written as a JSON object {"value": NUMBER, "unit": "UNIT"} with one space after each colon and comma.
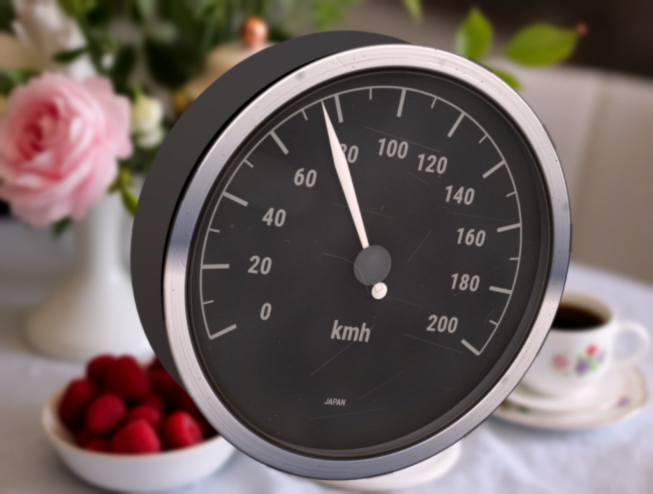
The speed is {"value": 75, "unit": "km/h"}
